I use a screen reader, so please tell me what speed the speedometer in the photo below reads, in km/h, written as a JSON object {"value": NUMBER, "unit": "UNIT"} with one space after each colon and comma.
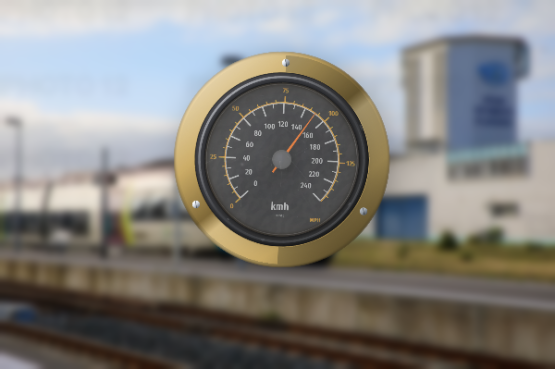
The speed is {"value": 150, "unit": "km/h"}
